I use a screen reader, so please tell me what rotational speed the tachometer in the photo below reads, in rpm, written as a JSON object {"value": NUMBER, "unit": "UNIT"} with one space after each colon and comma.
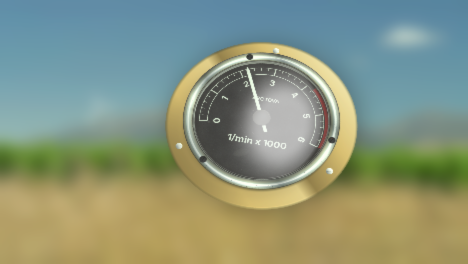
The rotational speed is {"value": 2200, "unit": "rpm"}
